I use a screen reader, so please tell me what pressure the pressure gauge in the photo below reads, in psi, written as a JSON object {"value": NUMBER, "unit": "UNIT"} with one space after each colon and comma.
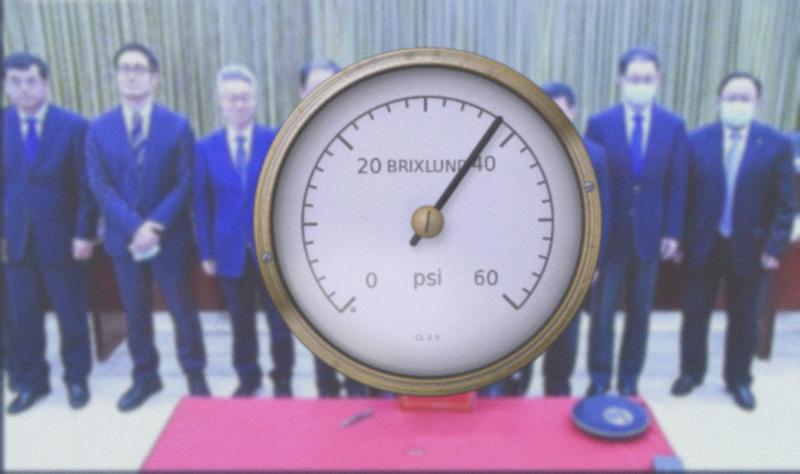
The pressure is {"value": 38, "unit": "psi"}
